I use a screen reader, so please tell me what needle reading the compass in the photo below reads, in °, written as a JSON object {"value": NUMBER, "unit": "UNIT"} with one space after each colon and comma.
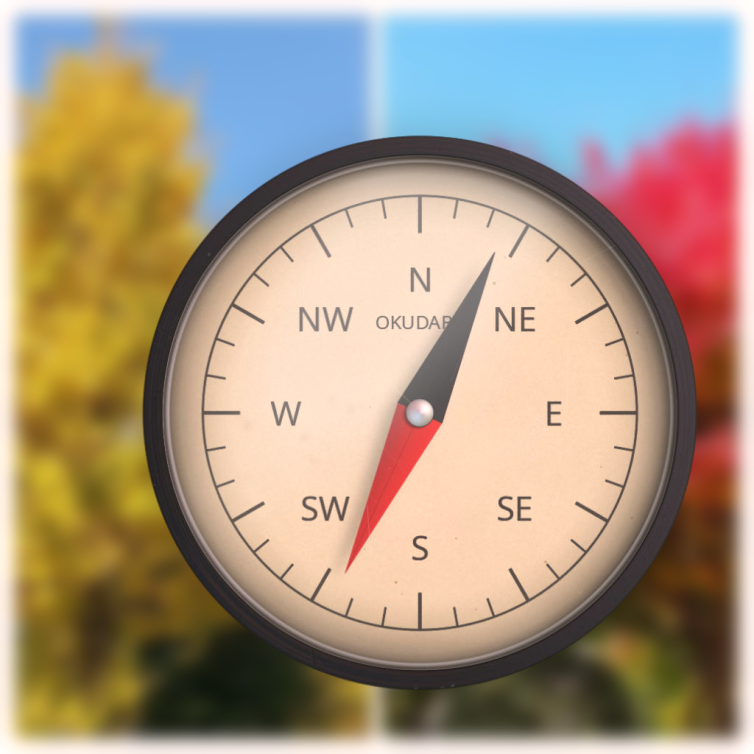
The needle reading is {"value": 205, "unit": "°"}
